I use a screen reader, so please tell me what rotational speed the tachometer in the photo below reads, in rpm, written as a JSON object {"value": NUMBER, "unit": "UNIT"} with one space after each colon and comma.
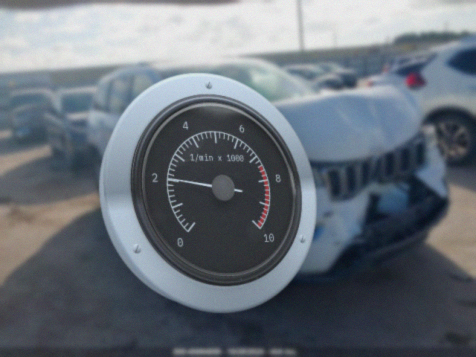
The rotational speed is {"value": 2000, "unit": "rpm"}
